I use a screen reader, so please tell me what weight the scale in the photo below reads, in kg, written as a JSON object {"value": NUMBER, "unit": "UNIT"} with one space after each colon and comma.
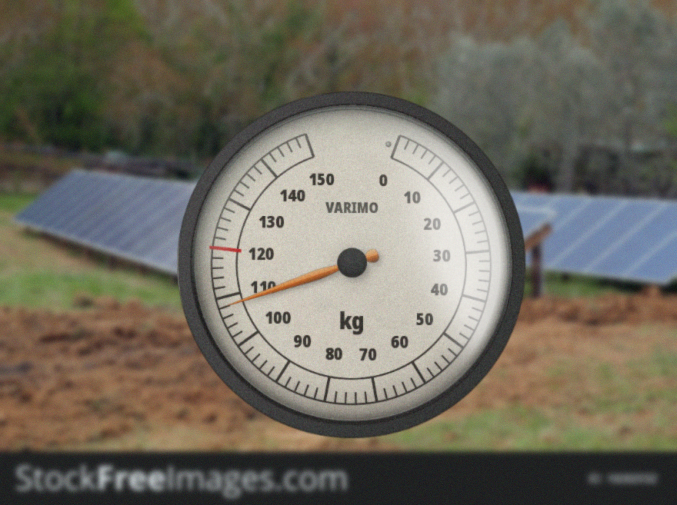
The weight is {"value": 108, "unit": "kg"}
